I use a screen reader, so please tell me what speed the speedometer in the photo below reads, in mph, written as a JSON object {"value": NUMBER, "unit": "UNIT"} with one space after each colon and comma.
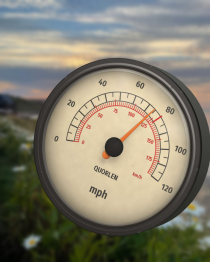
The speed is {"value": 75, "unit": "mph"}
